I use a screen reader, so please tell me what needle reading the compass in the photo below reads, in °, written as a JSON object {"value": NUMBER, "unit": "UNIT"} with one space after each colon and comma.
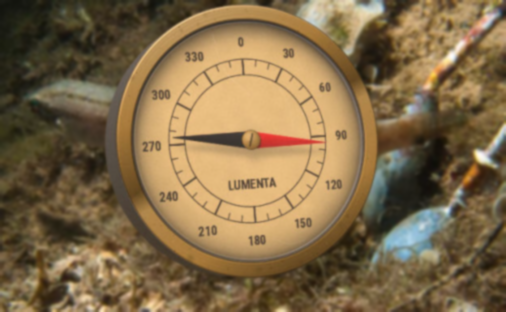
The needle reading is {"value": 95, "unit": "°"}
